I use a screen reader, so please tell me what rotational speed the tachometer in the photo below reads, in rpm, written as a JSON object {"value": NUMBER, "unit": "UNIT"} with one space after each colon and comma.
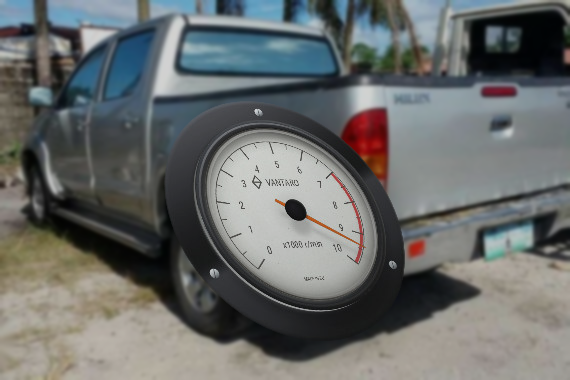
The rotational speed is {"value": 9500, "unit": "rpm"}
